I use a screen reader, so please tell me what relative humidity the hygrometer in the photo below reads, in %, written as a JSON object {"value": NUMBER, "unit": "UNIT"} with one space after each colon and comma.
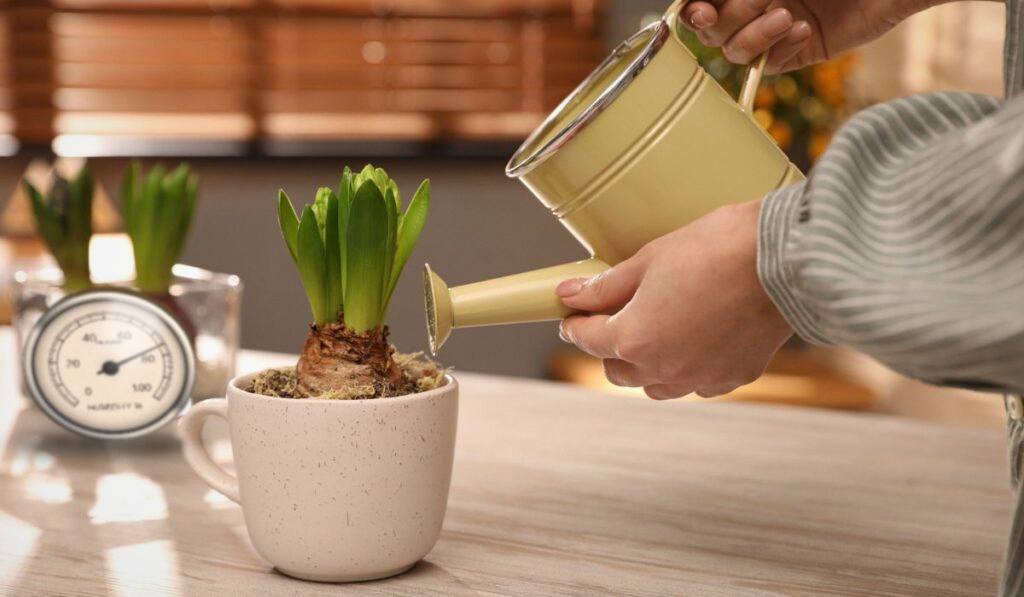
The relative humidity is {"value": 75, "unit": "%"}
